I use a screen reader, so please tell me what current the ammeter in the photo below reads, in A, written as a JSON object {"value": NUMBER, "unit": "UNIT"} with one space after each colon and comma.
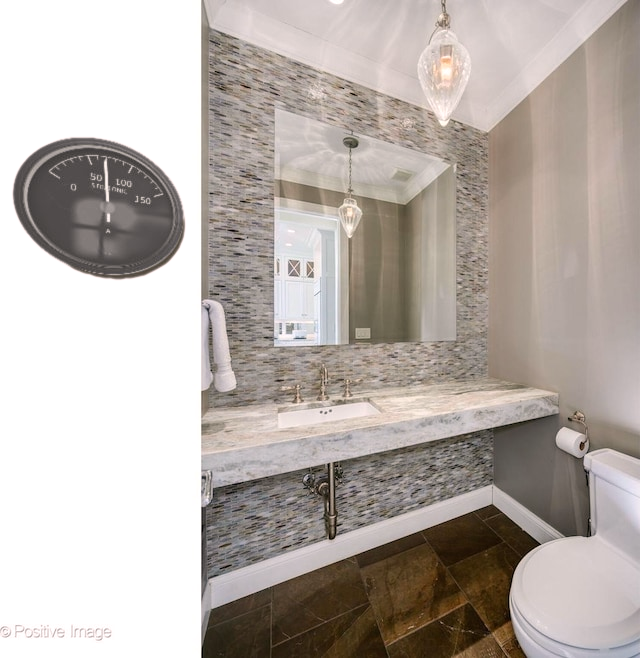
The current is {"value": 70, "unit": "A"}
